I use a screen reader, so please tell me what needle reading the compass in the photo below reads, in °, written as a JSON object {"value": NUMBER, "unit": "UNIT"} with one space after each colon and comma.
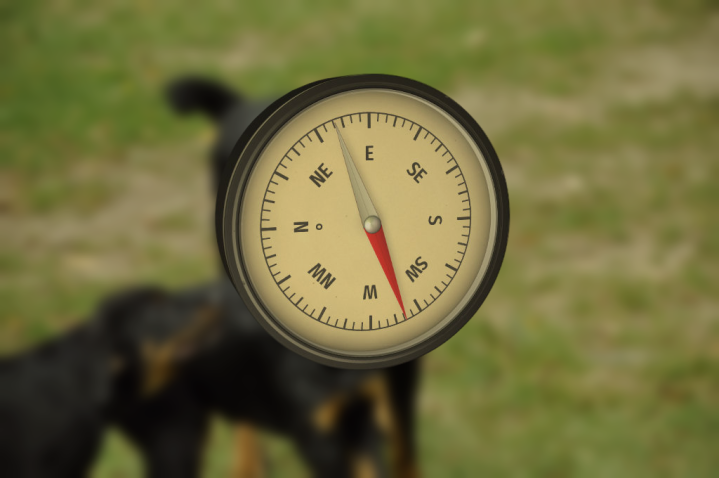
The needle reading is {"value": 250, "unit": "°"}
